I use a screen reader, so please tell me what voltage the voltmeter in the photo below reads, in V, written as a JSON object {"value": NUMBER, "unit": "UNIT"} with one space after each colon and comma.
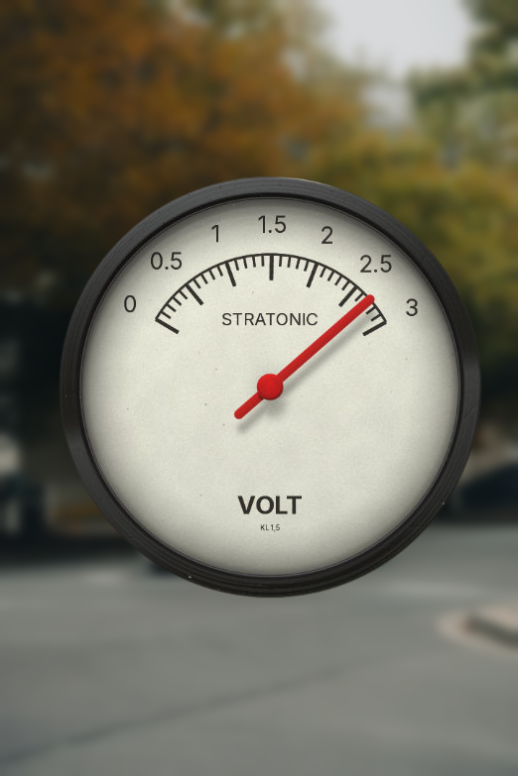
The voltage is {"value": 2.7, "unit": "V"}
